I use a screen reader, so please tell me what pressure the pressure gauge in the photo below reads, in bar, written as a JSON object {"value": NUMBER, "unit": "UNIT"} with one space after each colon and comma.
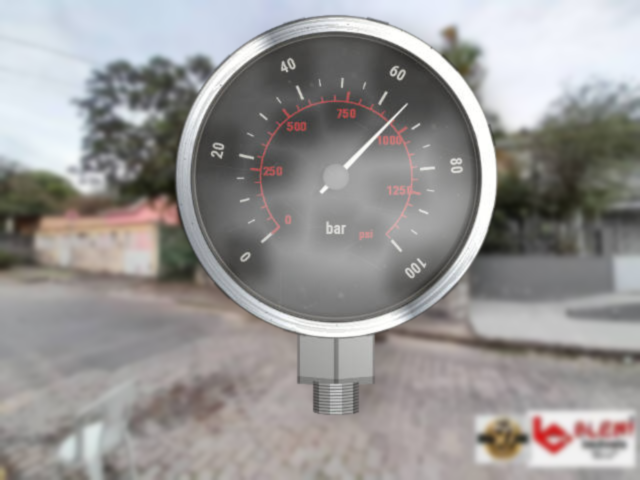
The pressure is {"value": 65, "unit": "bar"}
